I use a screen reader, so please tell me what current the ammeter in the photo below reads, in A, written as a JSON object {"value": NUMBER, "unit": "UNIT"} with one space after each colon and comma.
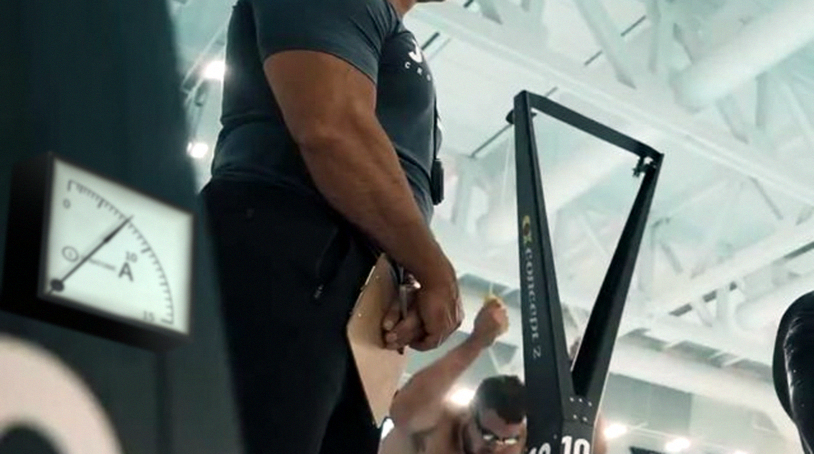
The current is {"value": 7.5, "unit": "A"}
